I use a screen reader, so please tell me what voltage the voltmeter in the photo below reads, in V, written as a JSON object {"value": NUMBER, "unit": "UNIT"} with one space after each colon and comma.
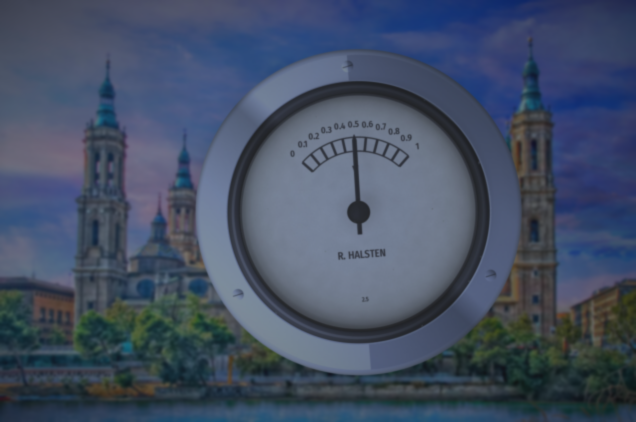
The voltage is {"value": 0.5, "unit": "V"}
